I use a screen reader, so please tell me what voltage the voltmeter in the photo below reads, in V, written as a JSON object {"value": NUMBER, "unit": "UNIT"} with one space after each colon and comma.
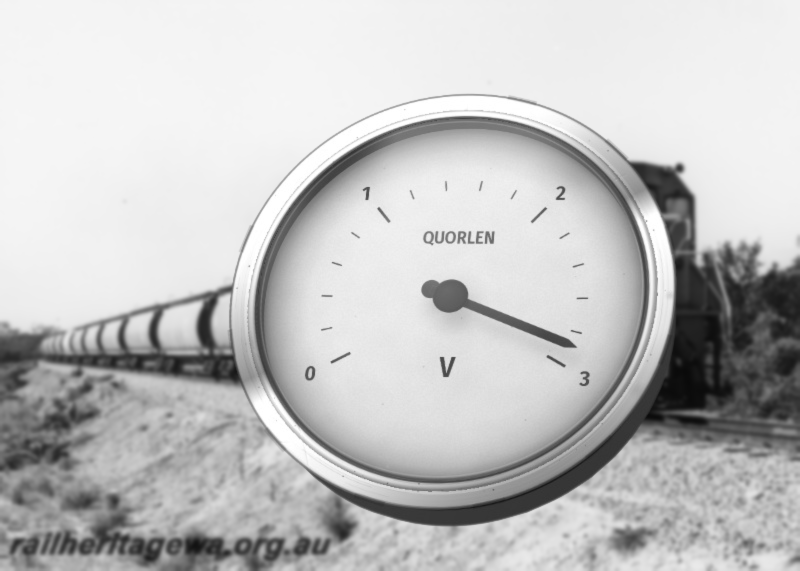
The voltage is {"value": 2.9, "unit": "V"}
